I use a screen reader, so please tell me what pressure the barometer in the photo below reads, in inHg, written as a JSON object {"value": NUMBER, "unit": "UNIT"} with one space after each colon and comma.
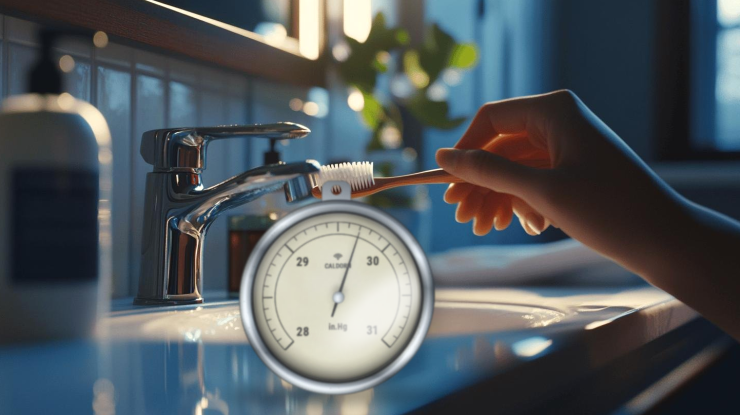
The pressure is {"value": 29.7, "unit": "inHg"}
